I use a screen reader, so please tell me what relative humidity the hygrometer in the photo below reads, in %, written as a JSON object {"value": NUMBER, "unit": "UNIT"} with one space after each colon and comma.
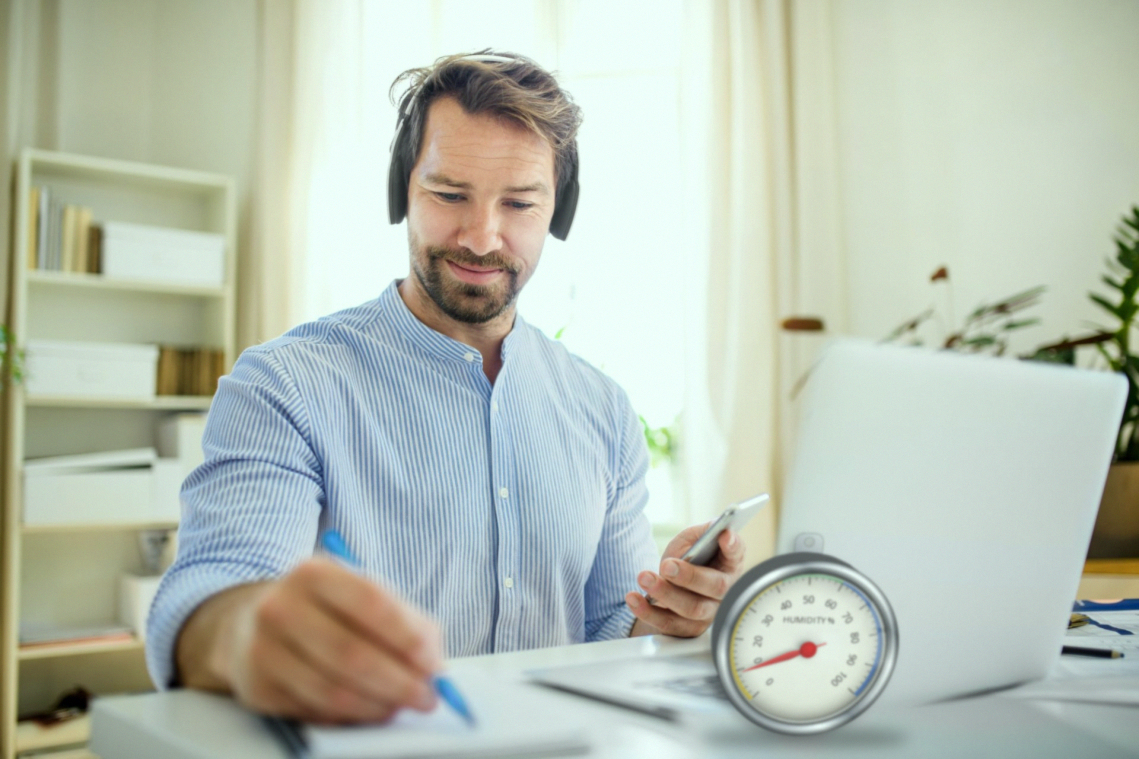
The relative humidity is {"value": 10, "unit": "%"}
